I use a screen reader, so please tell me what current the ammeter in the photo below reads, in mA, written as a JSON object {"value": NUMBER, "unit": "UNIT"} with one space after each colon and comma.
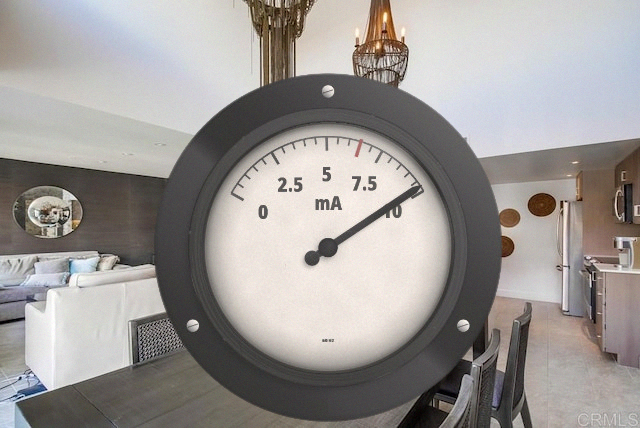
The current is {"value": 9.75, "unit": "mA"}
